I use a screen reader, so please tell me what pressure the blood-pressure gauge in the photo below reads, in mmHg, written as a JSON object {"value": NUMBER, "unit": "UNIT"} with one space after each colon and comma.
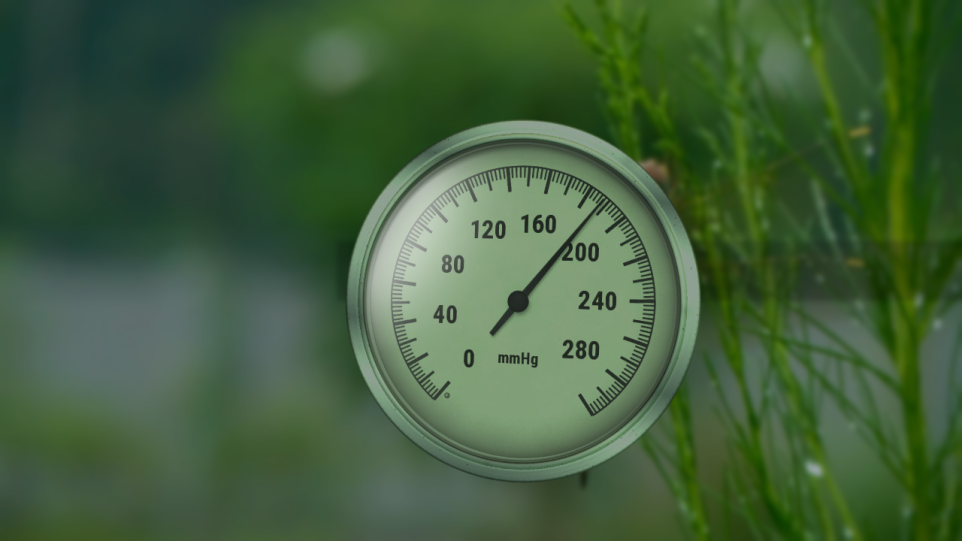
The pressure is {"value": 188, "unit": "mmHg"}
